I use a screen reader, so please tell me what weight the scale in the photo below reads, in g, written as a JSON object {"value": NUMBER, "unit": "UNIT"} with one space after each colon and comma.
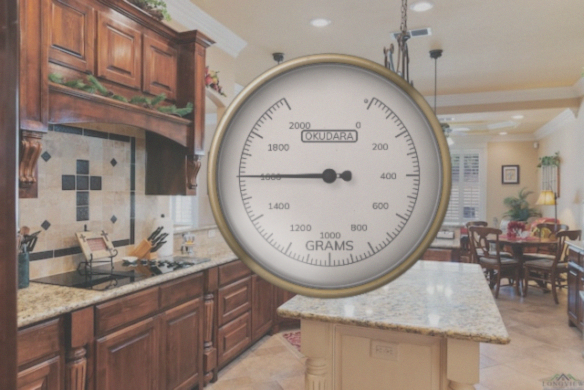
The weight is {"value": 1600, "unit": "g"}
